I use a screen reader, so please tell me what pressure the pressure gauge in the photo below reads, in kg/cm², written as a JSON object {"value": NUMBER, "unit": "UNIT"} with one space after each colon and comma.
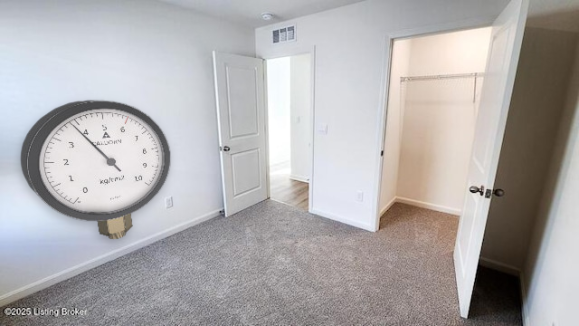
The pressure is {"value": 3.8, "unit": "kg/cm²"}
